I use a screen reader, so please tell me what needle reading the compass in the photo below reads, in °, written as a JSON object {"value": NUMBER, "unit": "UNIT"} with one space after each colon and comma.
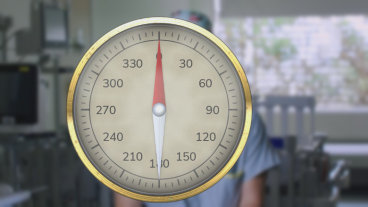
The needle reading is {"value": 0, "unit": "°"}
